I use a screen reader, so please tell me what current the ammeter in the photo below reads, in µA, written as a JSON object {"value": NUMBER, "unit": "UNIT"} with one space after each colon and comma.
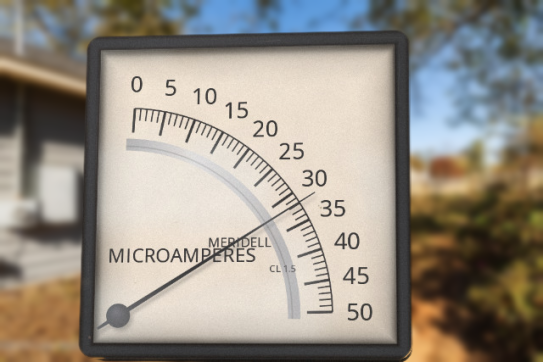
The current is {"value": 32, "unit": "µA"}
